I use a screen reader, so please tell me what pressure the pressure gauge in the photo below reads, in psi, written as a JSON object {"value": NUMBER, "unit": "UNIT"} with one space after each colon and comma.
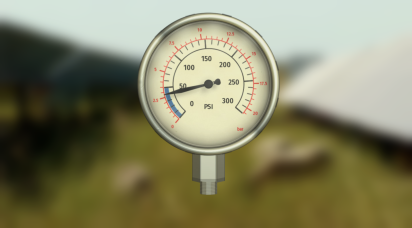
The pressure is {"value": 40, "unit": "psi"}
